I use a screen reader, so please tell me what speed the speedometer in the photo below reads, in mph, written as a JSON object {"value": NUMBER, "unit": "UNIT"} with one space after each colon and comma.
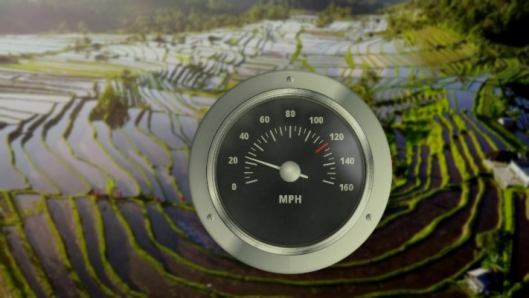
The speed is {"value": 25, "unit": "mph"}
